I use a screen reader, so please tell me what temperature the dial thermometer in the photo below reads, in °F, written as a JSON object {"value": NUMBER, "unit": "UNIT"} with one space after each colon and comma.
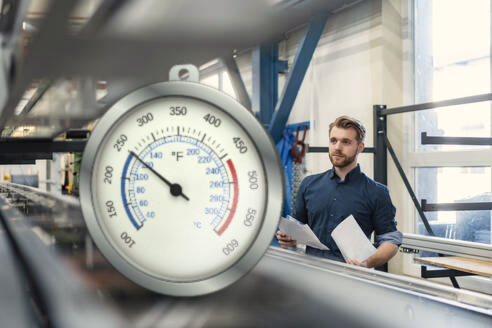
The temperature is {"value": 250, "unit": "°F"}
